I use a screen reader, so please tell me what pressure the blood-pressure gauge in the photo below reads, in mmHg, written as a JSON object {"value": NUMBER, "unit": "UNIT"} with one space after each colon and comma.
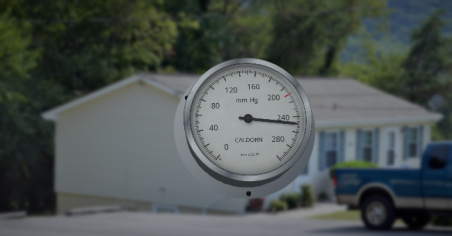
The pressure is {"value": 250, "unit": "mmHg"}
